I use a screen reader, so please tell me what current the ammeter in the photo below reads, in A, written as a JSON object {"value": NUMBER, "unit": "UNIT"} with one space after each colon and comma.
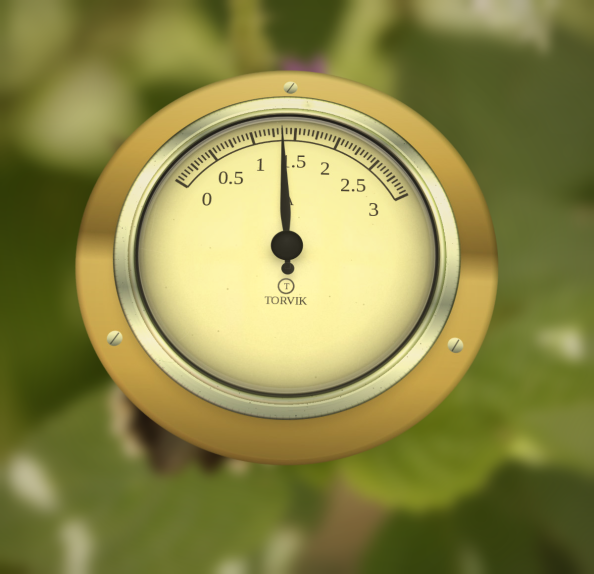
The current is {"value": 1.35, "unit": "A"}
